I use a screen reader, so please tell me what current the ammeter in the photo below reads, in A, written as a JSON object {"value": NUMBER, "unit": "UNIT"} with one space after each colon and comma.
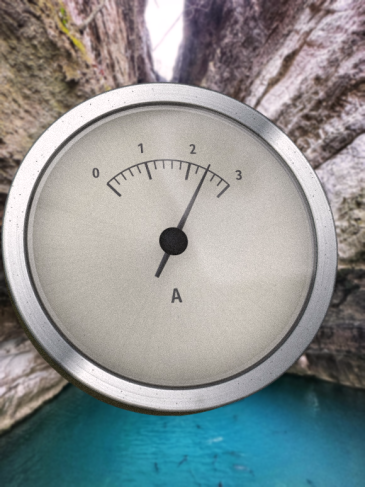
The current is {"value": 2.4, "unit": "A"}
